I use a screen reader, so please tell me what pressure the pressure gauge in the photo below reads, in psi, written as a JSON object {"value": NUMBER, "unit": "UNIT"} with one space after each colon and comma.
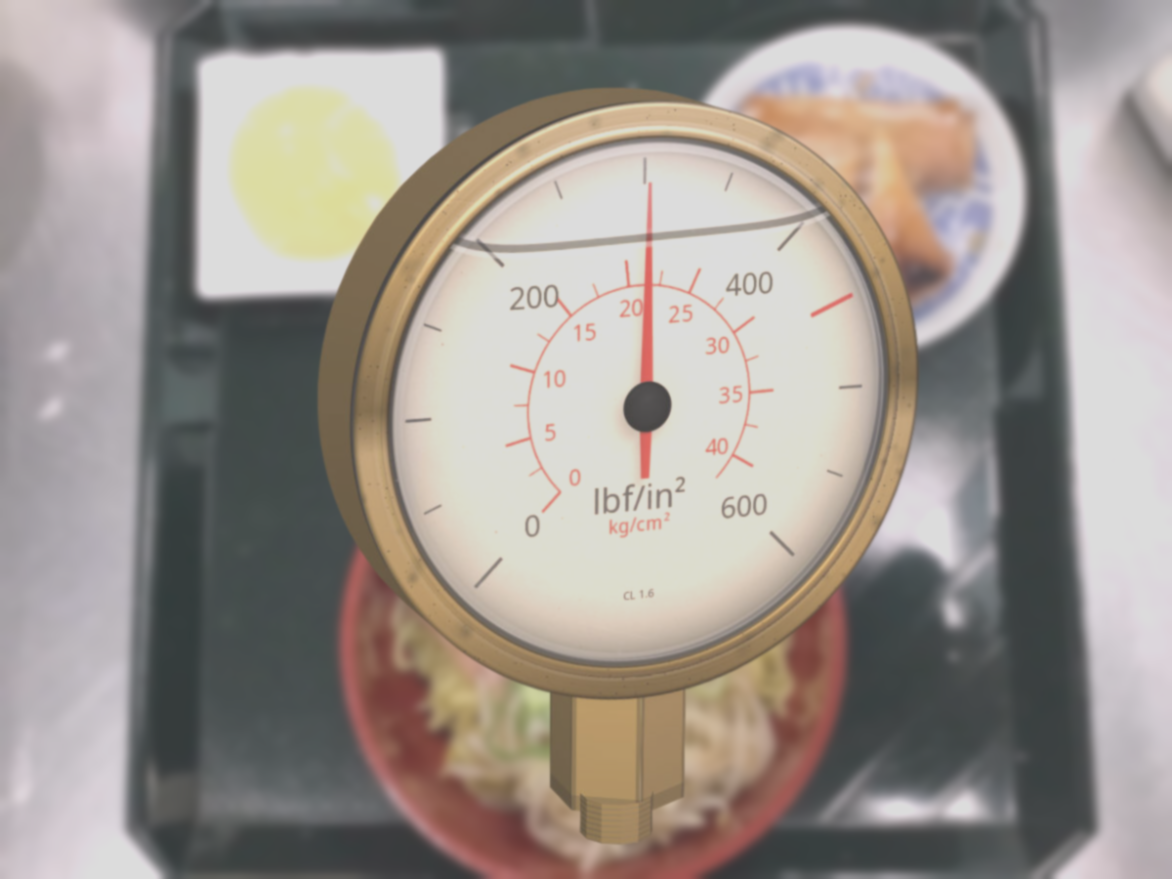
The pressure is {"value": 300, "unit": "psi"}
